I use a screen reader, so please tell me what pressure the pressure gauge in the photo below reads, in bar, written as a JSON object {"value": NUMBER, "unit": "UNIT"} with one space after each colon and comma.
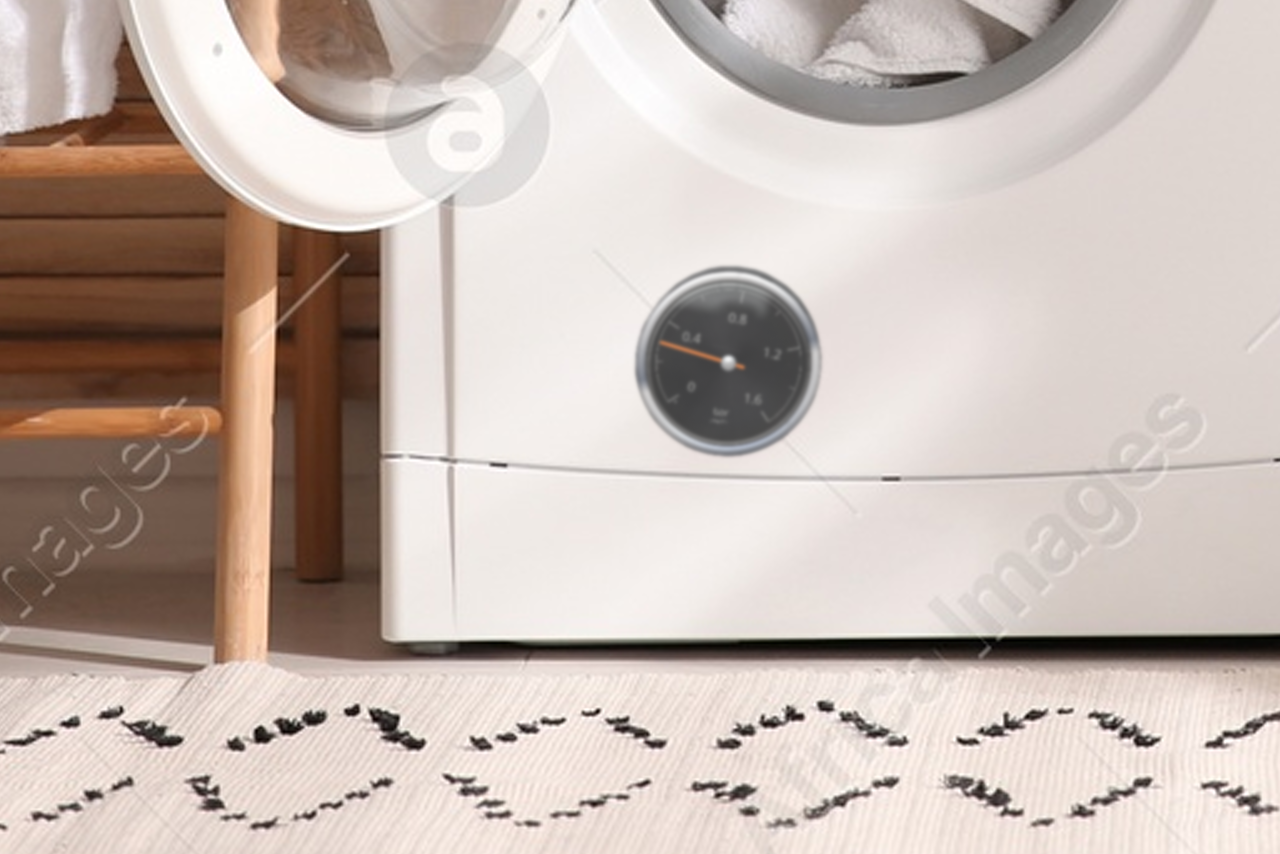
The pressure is {"value": 0.3, "unit": "bar"}
